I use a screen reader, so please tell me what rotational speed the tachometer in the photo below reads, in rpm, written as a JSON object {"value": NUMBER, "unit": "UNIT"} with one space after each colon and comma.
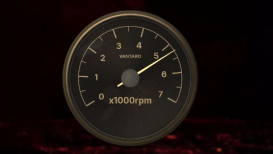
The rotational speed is {"value": 5250, "unit": "rpm"}
